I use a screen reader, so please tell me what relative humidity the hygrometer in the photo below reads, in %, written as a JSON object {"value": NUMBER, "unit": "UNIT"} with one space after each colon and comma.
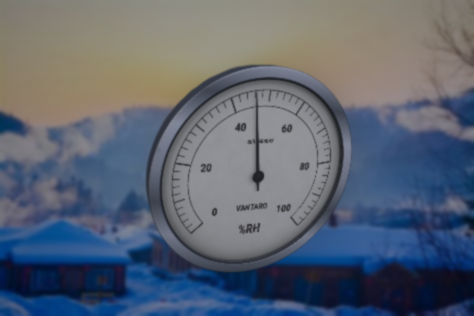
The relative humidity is {"value": 46, "unit": "%"}
